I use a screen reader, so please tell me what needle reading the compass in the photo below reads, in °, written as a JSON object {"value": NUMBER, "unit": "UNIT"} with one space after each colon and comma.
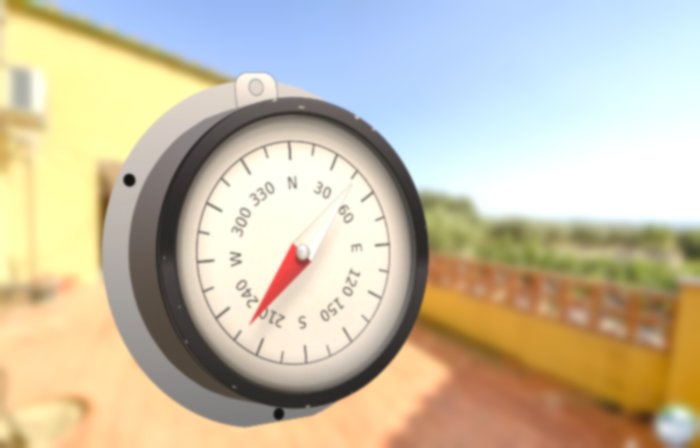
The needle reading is {"value": 225, "unit": "°"}
